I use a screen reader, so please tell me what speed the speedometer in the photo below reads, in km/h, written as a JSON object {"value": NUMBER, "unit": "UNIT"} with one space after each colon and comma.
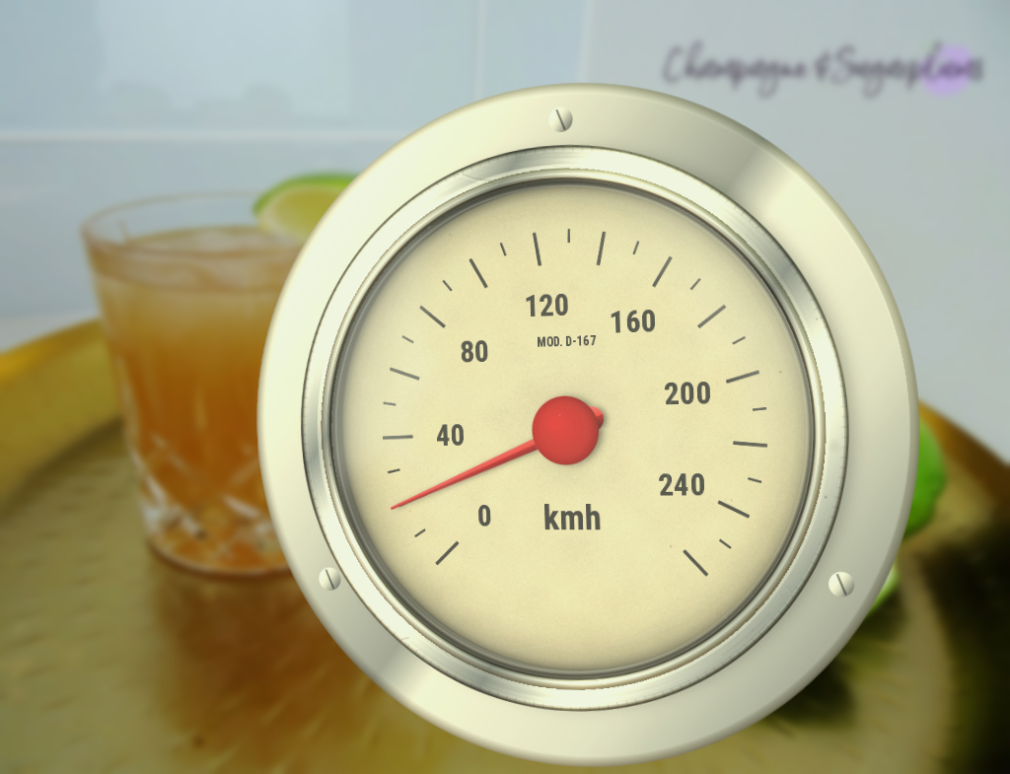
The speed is {"value": 20, "unit": "km/h"}
